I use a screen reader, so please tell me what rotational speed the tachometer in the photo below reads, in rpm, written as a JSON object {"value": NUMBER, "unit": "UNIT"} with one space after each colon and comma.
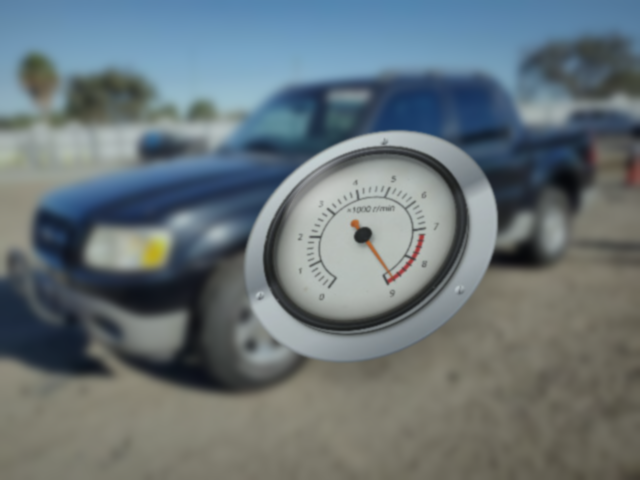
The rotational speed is {"value": 8800, "unit": "rpm"}
